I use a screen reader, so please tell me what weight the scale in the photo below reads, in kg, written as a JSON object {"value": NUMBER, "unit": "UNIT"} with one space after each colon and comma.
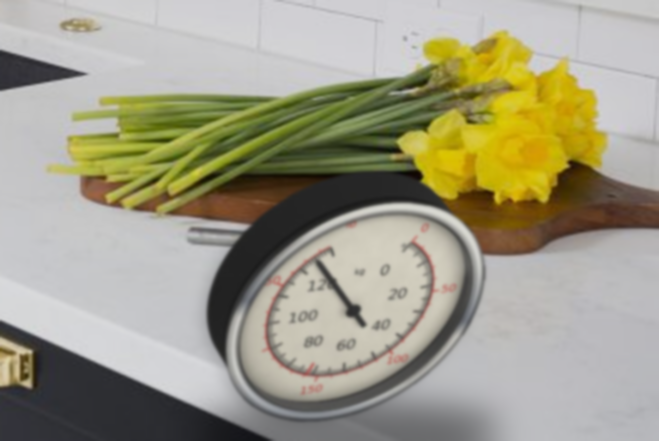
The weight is {"value": 125, "unit": "kg"}
